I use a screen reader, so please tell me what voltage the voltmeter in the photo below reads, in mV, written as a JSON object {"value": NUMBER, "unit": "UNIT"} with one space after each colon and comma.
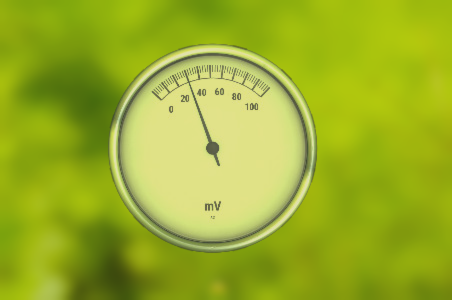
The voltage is {"value": 30, "unit": "mV"}
